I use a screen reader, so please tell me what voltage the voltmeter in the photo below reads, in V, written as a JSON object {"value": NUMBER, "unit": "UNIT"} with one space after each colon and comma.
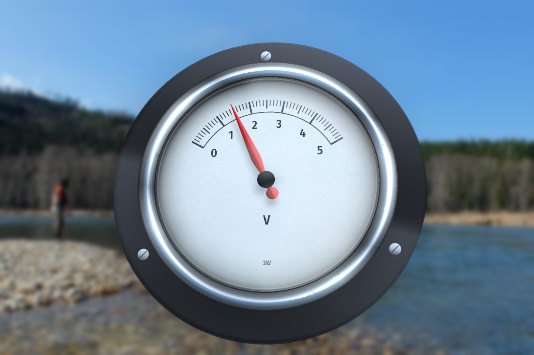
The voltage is {"value": 1.5, "unit": "V"}
